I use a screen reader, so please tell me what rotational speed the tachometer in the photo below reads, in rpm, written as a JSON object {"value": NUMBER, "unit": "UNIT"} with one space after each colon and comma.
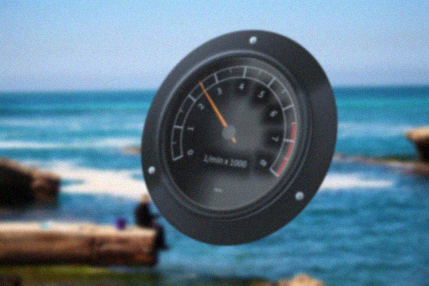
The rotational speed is {"value": 2500, "unit": "rpm"}
